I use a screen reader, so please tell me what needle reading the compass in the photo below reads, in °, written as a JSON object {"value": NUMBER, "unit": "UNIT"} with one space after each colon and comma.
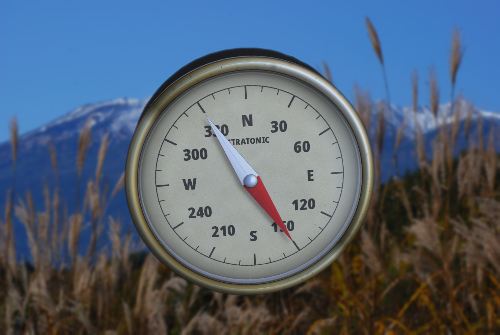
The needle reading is {"value": 150, "unit": "°"}
